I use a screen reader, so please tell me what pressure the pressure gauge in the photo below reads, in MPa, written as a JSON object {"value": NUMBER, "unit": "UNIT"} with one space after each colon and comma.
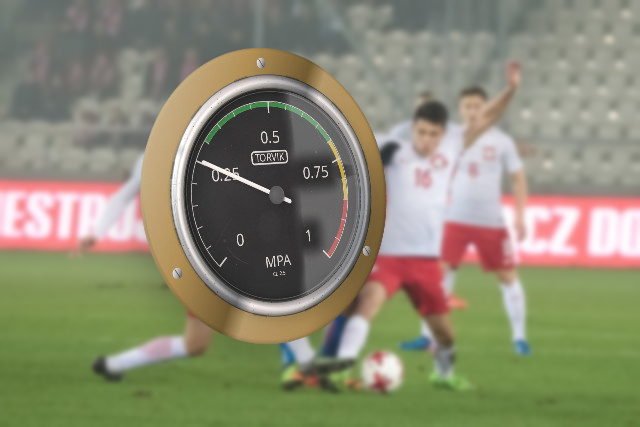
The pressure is {"value": 0.25, "unit": "MPa"}
